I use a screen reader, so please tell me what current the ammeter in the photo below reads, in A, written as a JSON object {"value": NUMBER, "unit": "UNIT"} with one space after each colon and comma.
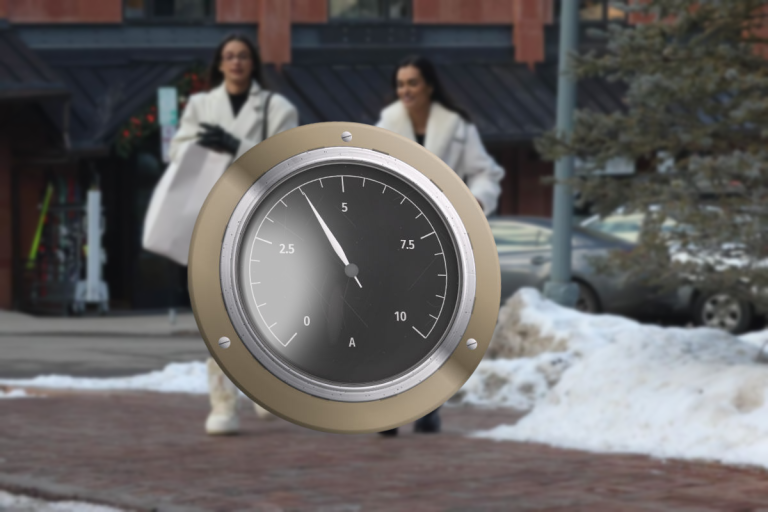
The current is {"value": 4, "unit": "A"}
